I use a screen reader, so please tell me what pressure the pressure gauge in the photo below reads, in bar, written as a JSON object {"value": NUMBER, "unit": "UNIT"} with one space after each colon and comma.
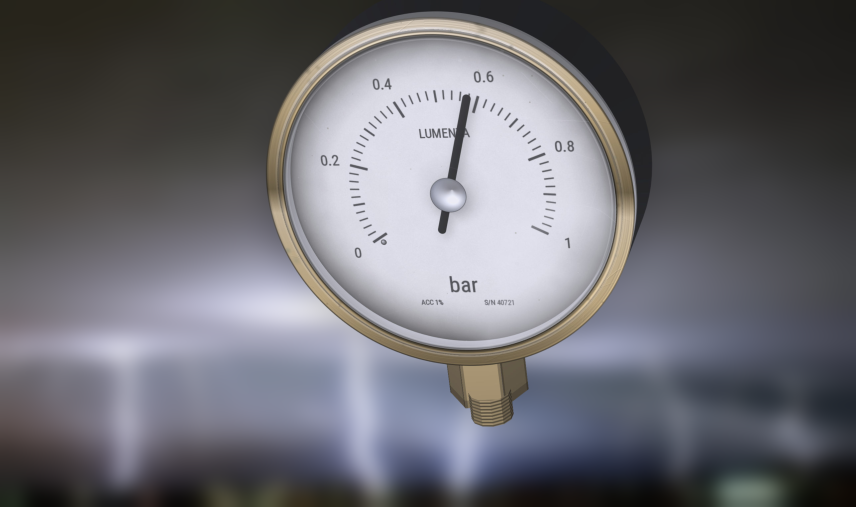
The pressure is {"value": 0.58, "unit": "bar"}
